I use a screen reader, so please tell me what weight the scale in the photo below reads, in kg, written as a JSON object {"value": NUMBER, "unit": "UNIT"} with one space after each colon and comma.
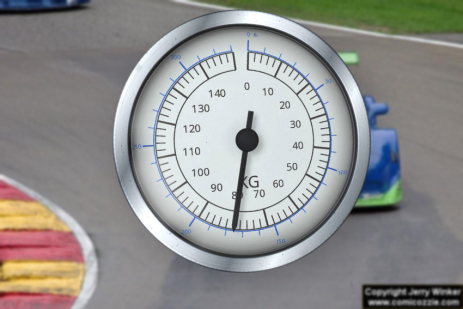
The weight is {"value": 80, "unit": "kg"}
